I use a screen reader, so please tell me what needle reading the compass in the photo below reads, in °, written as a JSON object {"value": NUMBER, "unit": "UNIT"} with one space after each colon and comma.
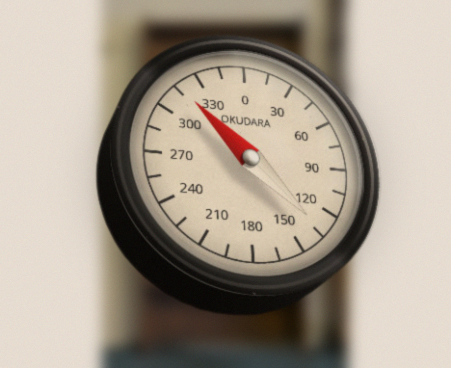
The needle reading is {"value": 315, "unit": "°"}
